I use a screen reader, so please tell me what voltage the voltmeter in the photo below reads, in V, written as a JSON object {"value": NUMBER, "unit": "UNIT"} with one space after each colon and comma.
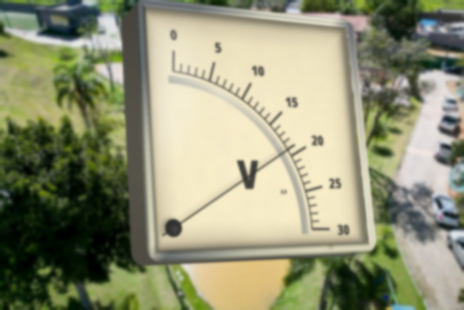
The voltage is {"value": 19, "unit": "V"}
